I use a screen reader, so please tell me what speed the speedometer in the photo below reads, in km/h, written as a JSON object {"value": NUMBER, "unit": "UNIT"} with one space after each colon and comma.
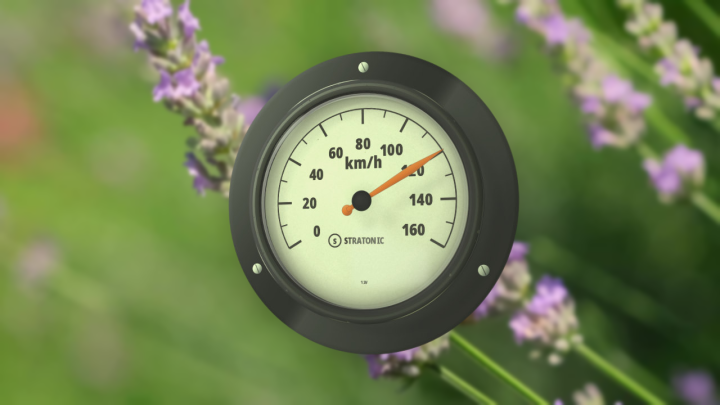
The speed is {"value": 120, "unit": "km/h"}
